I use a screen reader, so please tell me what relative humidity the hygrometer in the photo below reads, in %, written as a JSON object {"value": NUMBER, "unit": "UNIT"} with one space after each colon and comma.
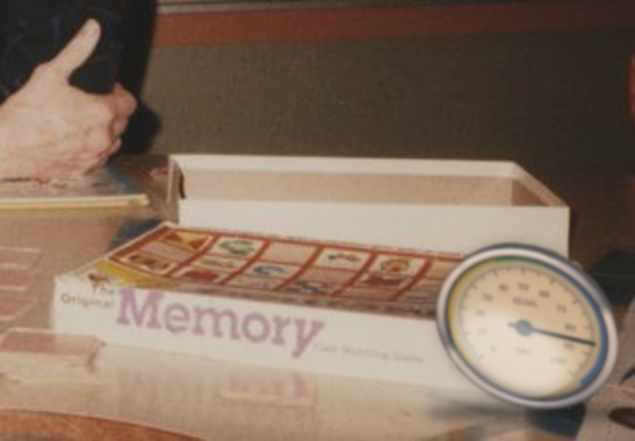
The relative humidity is {"value": 85, "unit": "%"}
